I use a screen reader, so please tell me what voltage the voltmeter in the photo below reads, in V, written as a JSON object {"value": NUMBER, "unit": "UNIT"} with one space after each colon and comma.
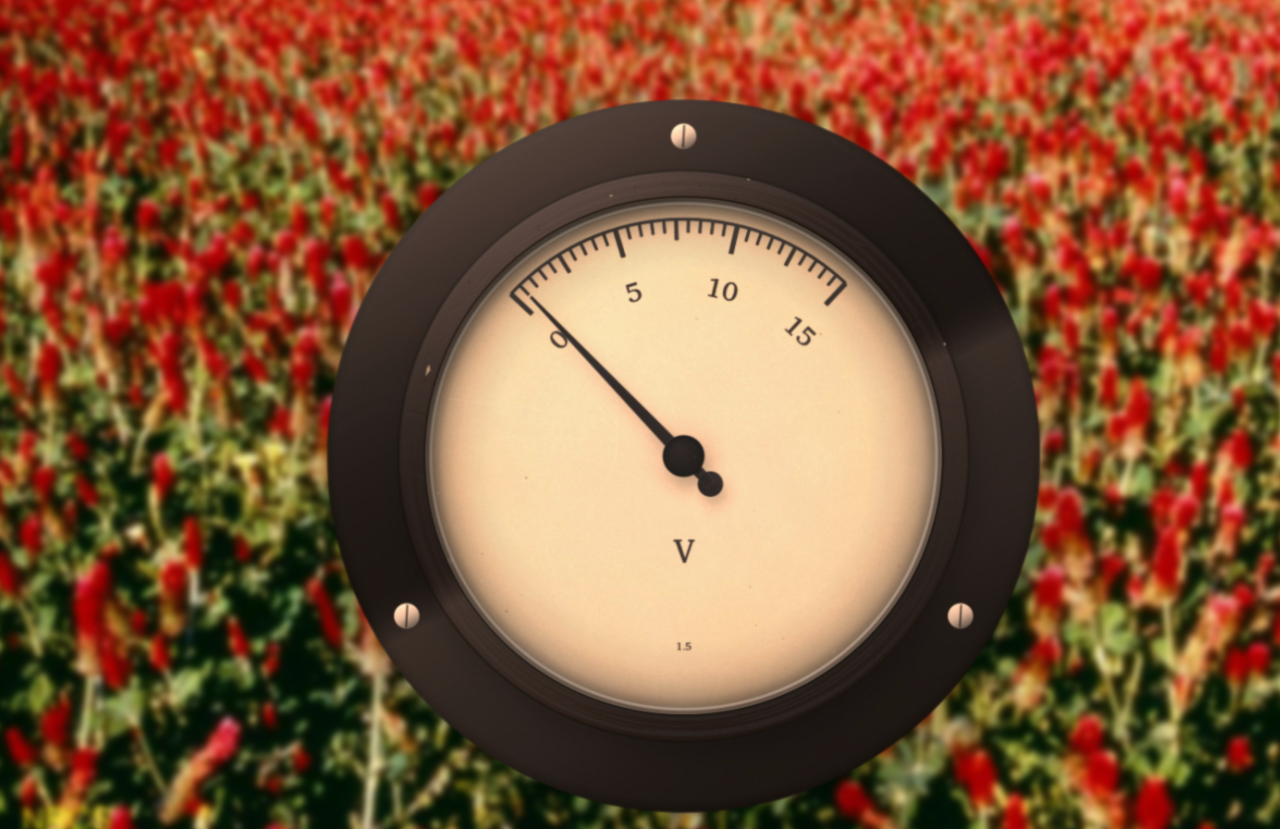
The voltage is {"value": 0.5, "unit": "V"}
